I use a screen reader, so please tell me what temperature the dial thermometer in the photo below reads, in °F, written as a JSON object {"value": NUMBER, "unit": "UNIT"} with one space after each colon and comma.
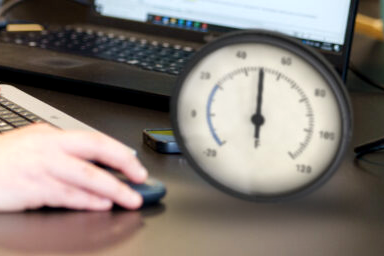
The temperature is {"value": 50, "unit": "°F"}
